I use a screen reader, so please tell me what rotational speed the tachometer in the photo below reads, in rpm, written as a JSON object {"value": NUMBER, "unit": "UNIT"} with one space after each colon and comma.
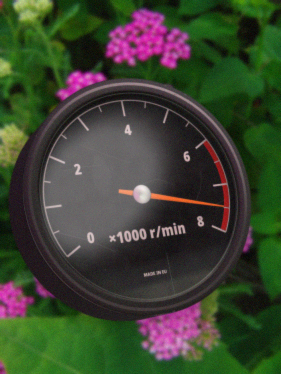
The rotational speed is {"value": 7500, "unit": "rpm"}
